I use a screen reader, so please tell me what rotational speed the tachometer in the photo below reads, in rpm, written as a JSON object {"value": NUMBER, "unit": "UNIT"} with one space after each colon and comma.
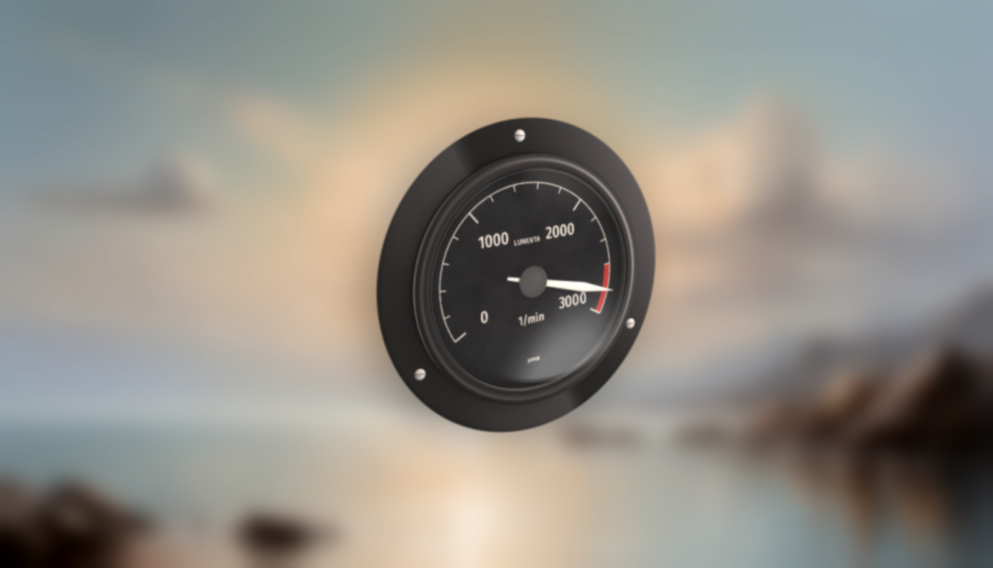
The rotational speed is {"value": 2800, "unit": "rpm"}
